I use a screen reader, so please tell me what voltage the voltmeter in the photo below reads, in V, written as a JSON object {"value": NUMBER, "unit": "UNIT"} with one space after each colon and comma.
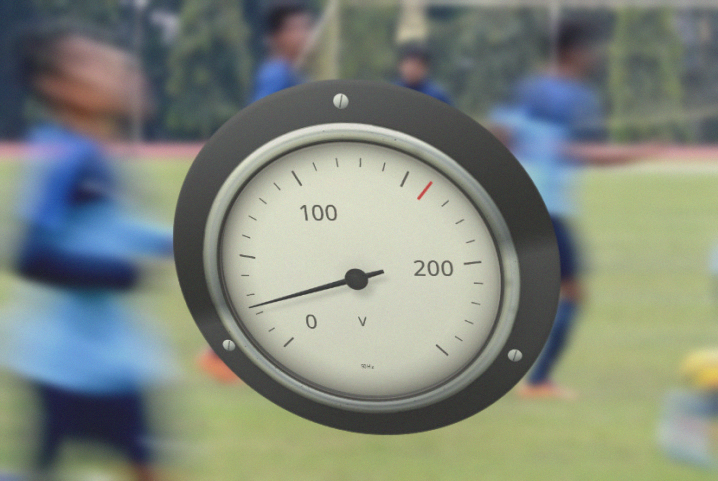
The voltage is {"value": 25, "unit": "V"}
